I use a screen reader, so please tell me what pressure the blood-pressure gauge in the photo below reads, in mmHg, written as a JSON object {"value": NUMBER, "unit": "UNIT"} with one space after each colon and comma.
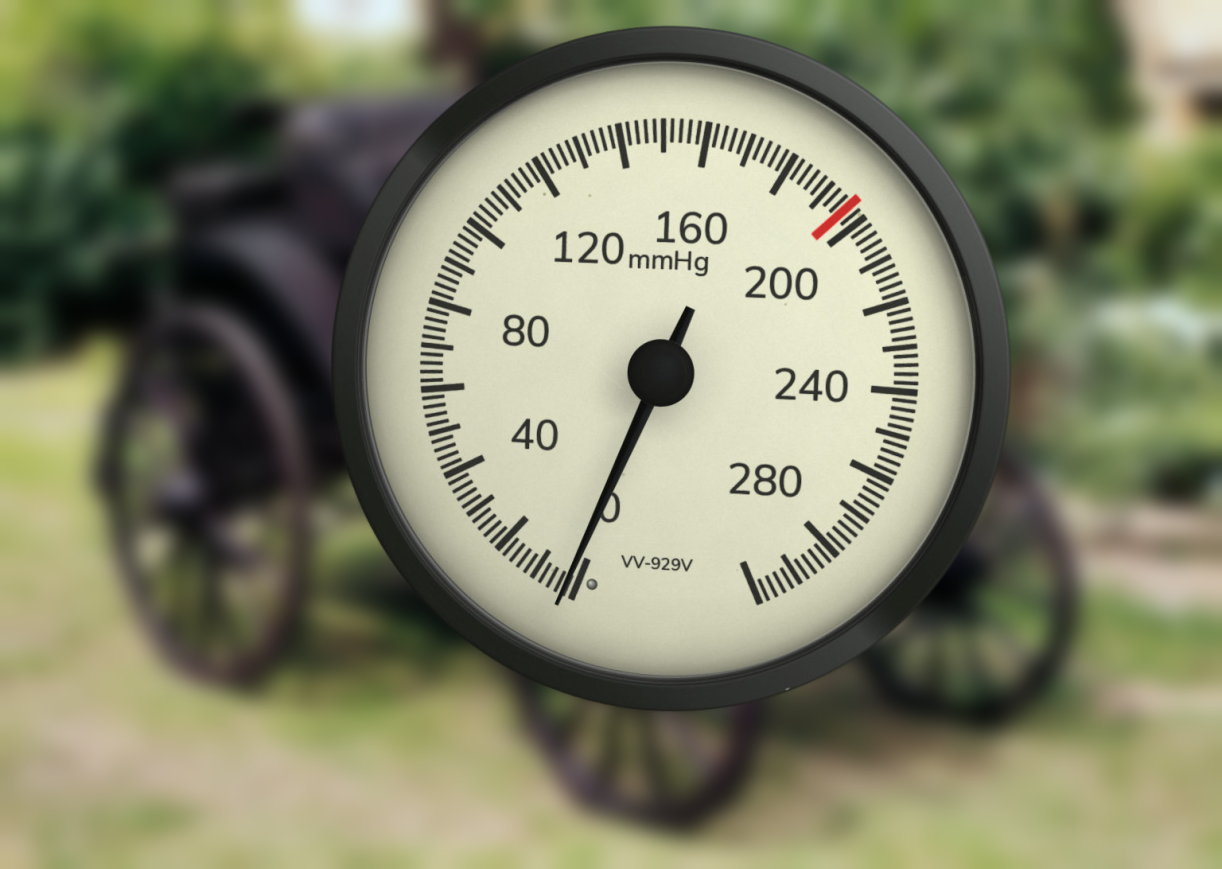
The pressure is {"value": 2, "unit": "mmHg"}
